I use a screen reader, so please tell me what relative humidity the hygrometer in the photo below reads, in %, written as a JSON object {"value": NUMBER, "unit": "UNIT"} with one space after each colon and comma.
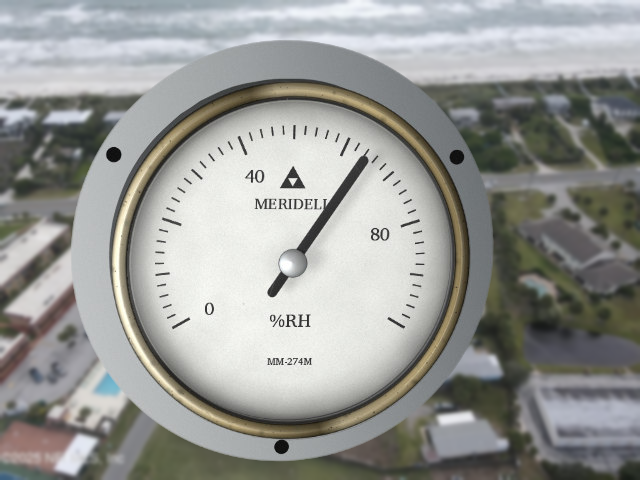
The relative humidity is {"value": 64, "unit": "%"}
